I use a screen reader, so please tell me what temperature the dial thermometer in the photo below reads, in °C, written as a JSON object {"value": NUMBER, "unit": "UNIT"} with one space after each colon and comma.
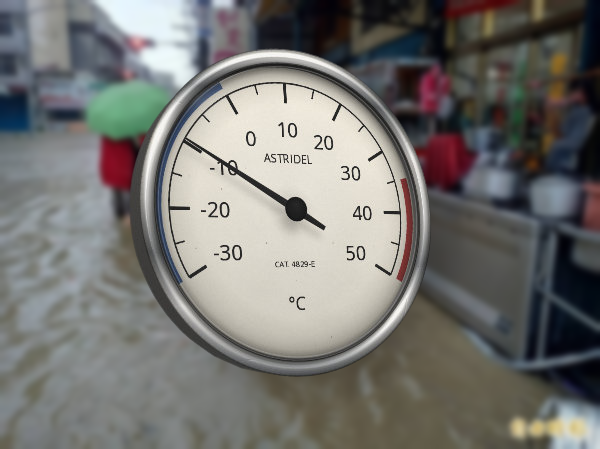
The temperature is {"value": -10, "unit": "°C"}
